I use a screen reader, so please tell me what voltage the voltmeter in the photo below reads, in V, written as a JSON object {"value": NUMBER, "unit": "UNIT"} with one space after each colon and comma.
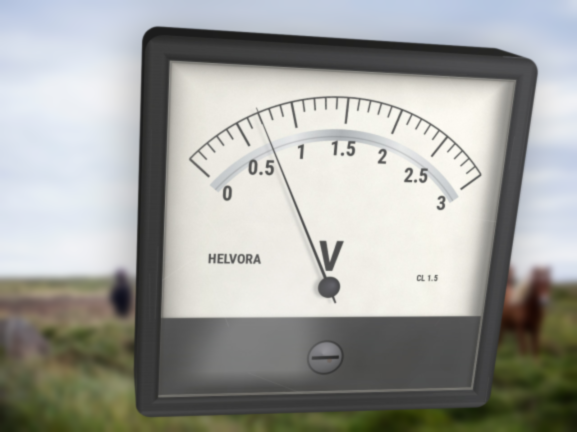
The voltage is {"value": 0.7, "unit": "V"}
